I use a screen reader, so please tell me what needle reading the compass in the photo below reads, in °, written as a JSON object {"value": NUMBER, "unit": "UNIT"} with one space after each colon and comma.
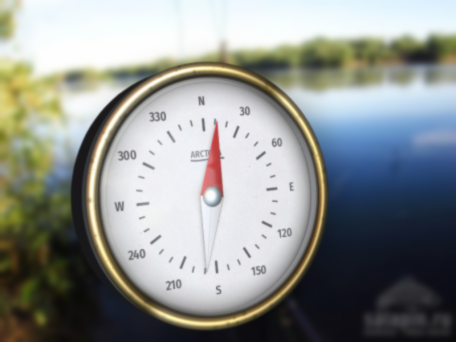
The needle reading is {"value": 10, "unit": "°"}
